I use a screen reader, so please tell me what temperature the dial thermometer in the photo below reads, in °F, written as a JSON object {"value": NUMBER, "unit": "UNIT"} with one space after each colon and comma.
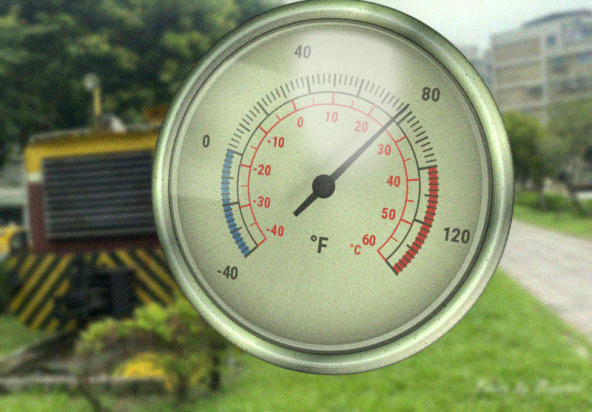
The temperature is {"value": 78, "unit": "°F"}
